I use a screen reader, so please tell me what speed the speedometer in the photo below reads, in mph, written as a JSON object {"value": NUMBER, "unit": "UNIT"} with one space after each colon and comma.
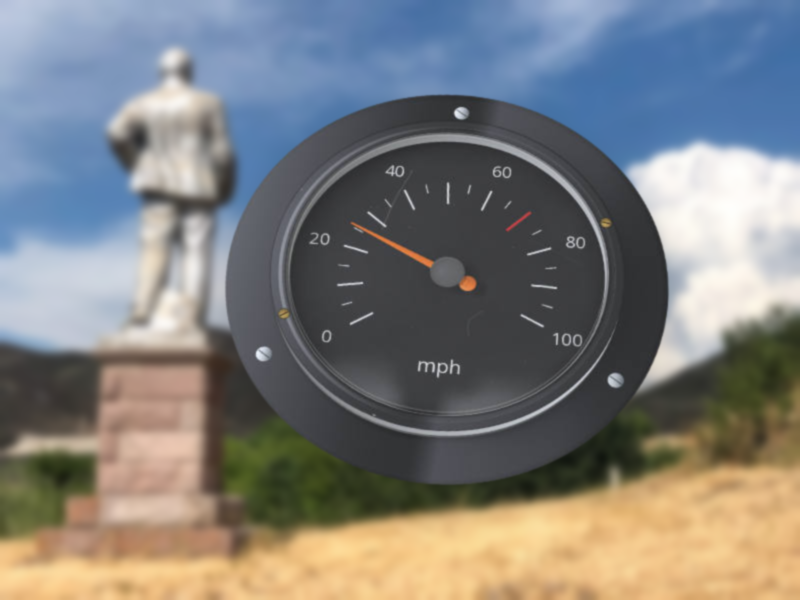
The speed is {"value": 25, "unit": "mph"}
